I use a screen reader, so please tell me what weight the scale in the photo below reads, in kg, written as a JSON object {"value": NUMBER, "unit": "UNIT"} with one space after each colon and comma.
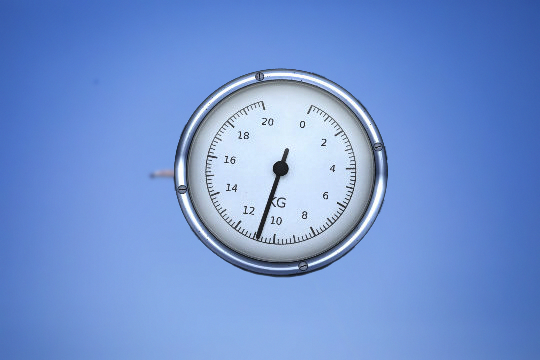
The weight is {"value": 10.8, "unit": "kg"}
